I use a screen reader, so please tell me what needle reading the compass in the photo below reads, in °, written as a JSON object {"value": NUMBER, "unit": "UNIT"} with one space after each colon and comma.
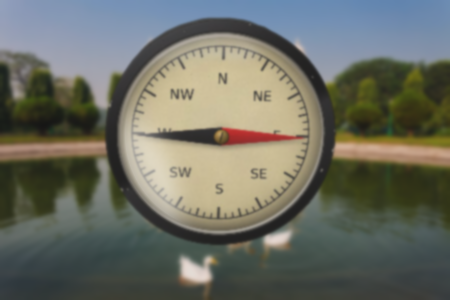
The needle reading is {"value": 90, "unit": "°"}
